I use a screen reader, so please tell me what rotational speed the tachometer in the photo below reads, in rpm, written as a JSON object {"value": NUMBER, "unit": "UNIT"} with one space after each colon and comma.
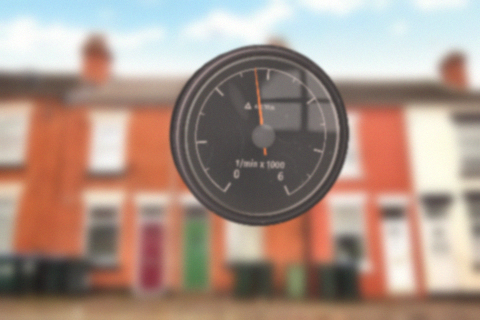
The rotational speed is {"value": 2750, "unit": "rpm"}
